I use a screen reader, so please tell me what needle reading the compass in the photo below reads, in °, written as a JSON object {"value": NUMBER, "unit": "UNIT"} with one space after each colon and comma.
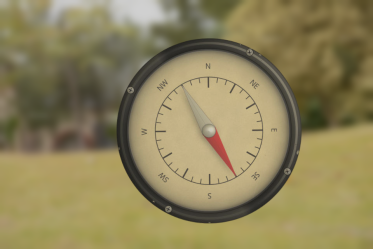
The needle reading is {"value": 150, "unit": "°"}
